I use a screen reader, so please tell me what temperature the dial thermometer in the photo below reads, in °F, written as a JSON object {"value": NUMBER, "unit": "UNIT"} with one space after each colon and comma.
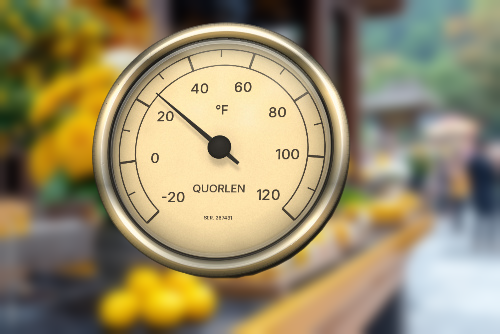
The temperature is {"value": 25, "unit": "°F"}
